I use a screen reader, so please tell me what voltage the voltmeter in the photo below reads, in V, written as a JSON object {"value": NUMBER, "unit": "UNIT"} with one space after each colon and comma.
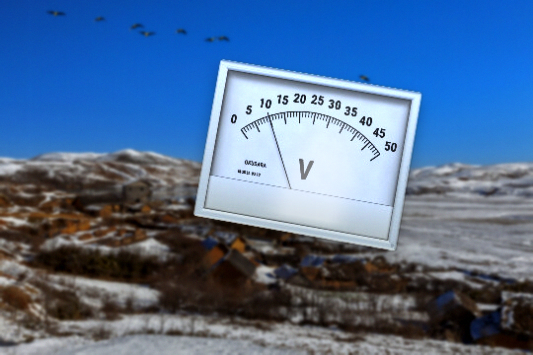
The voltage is {"value": 10, "unit": "V"}
